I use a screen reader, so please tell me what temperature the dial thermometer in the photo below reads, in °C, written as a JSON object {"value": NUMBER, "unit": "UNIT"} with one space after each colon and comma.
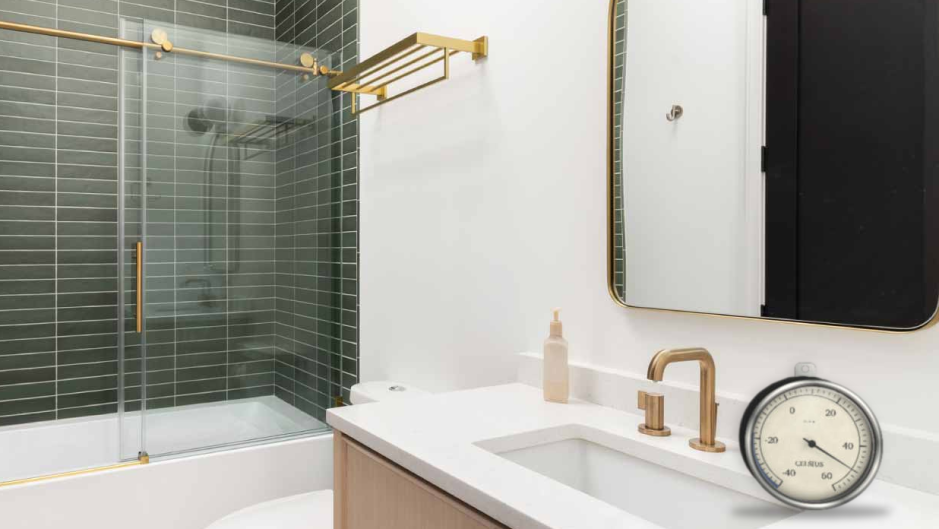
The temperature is {"value": 50, "unit": "°C"}
